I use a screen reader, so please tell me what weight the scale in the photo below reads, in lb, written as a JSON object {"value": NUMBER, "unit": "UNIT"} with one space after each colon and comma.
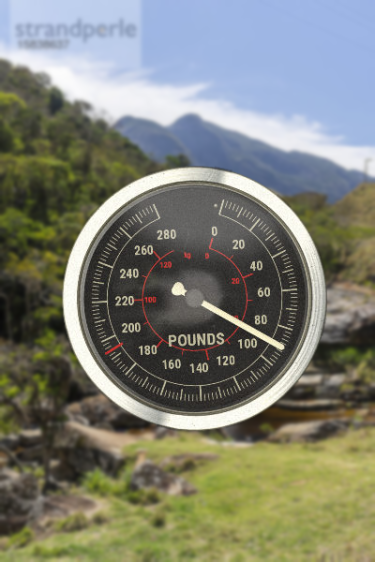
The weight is {"value": 90, "unit": "lb"}
